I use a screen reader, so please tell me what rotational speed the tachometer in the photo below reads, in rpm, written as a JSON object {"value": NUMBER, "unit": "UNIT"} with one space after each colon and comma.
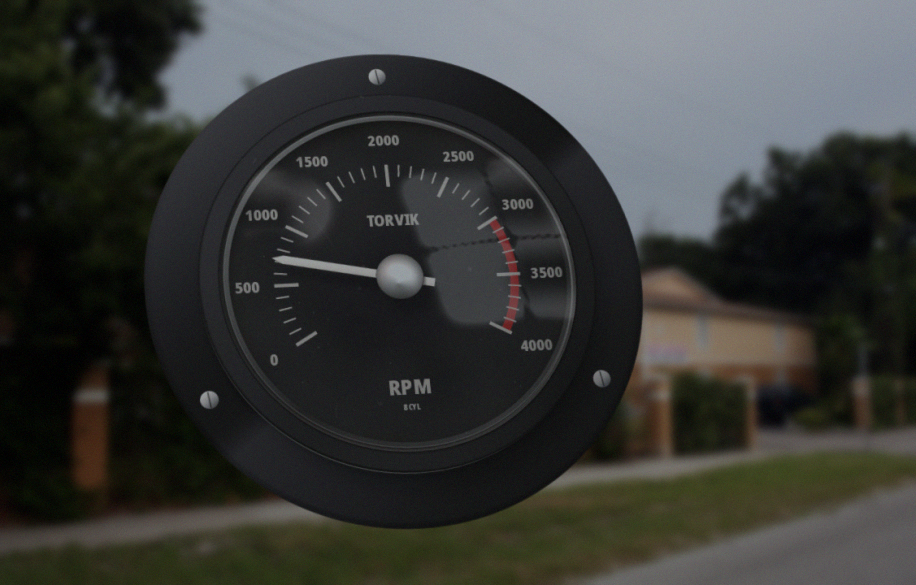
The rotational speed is {"value": 700, "unit": "rpm"}
